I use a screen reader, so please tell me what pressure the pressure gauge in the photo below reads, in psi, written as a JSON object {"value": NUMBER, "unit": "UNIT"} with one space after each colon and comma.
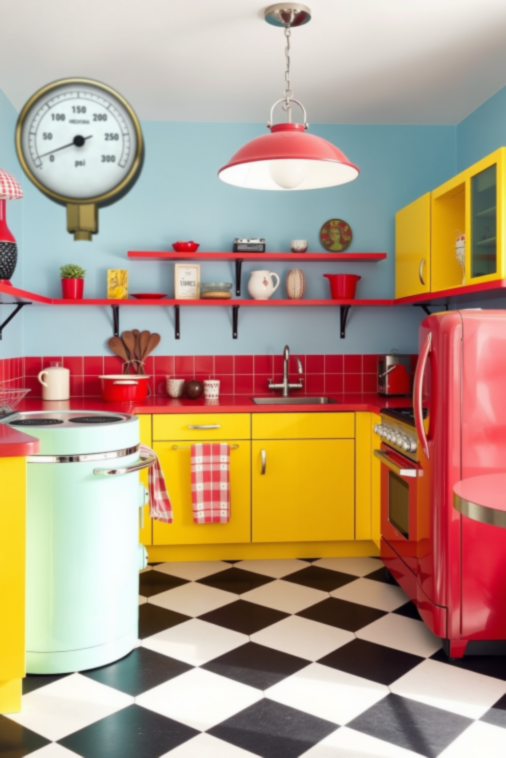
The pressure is {"value": 10, "unit": "psi"}
